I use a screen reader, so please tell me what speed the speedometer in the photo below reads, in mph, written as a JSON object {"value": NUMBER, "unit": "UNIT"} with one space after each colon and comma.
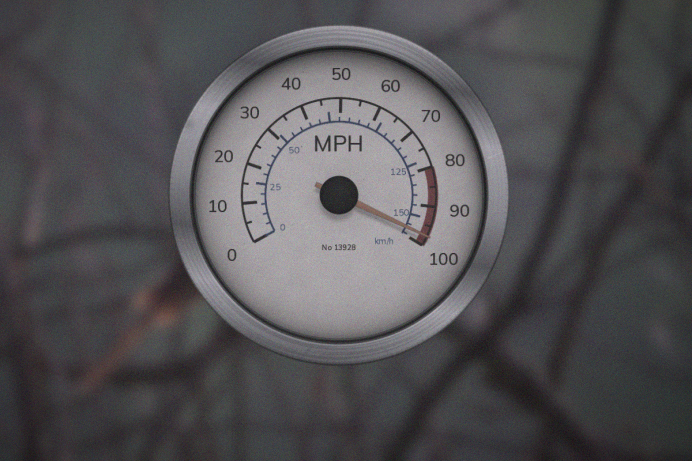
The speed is {"value": 97.5, "unit": "mph"}
